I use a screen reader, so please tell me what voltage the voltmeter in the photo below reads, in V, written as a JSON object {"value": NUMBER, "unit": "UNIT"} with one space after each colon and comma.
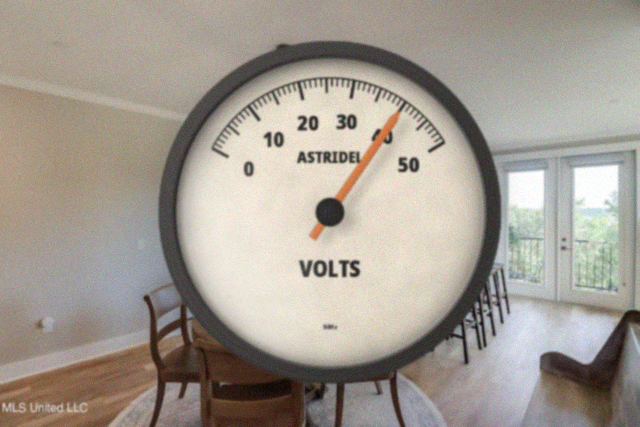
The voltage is {"value": 40, "unit": "V"}
